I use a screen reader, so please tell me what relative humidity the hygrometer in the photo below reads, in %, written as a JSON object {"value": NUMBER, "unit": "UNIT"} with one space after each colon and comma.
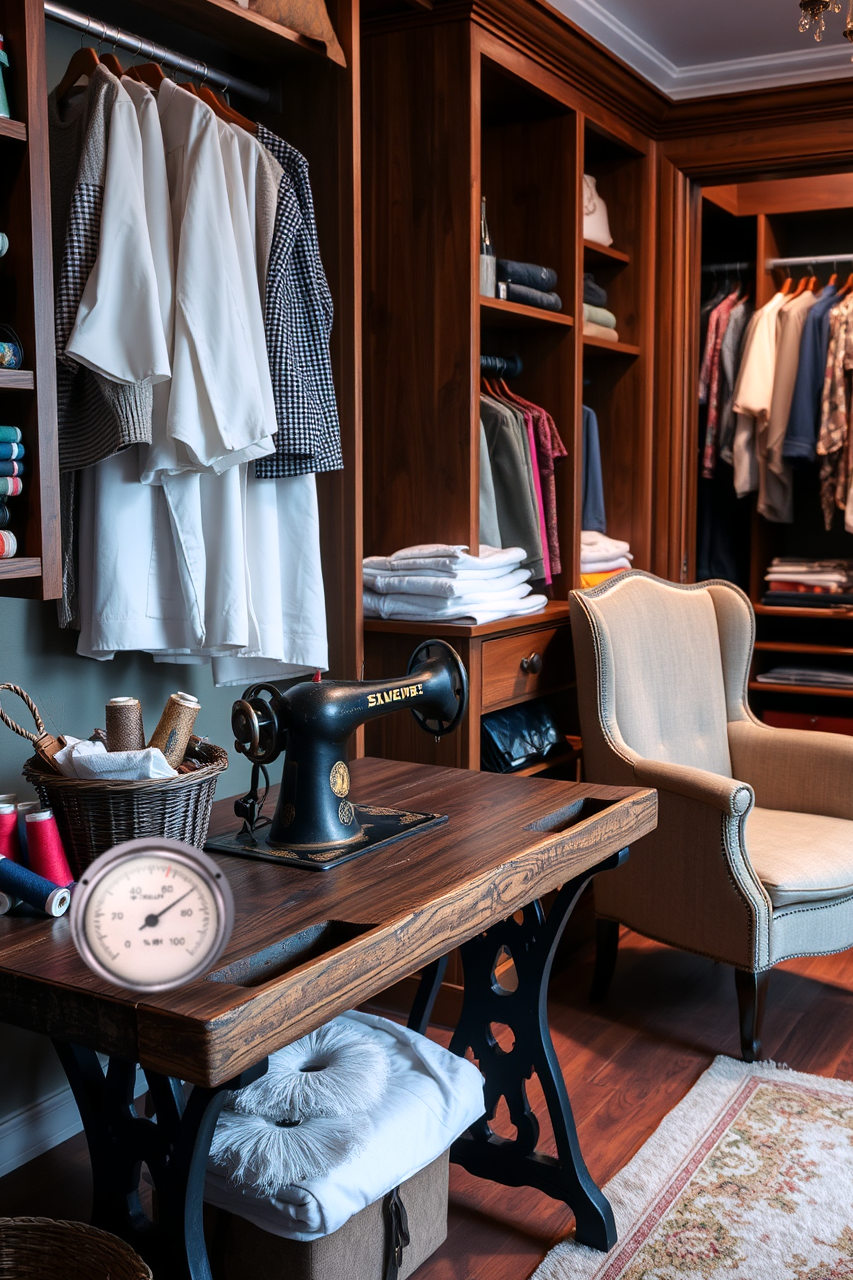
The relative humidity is {"value": 70, "unit": "%"}
